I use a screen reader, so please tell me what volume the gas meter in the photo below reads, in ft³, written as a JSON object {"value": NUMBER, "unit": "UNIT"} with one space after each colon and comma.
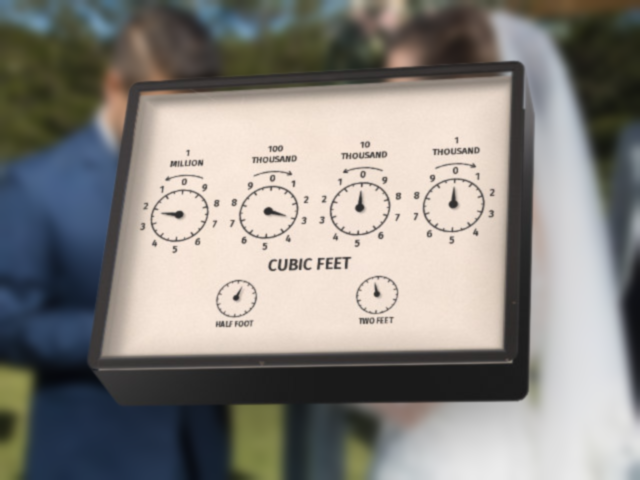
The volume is {"value": 230000, "unit": "ft³"}
